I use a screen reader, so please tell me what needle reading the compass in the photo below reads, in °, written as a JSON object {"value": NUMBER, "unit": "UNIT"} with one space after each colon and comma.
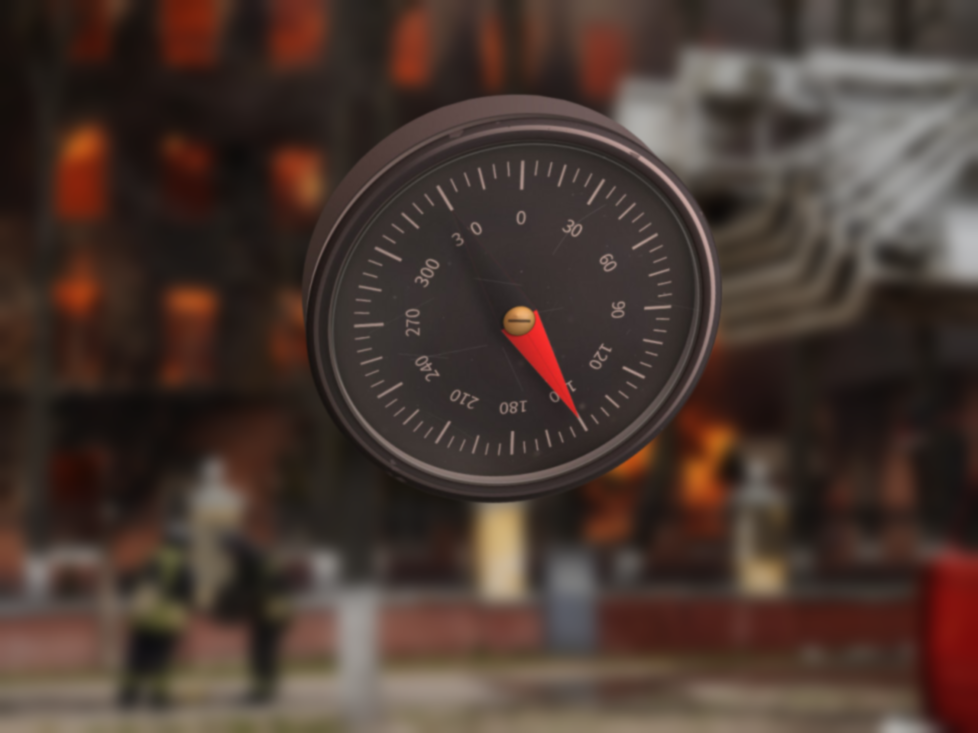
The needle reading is {"value": 150, "unit": "°"}
